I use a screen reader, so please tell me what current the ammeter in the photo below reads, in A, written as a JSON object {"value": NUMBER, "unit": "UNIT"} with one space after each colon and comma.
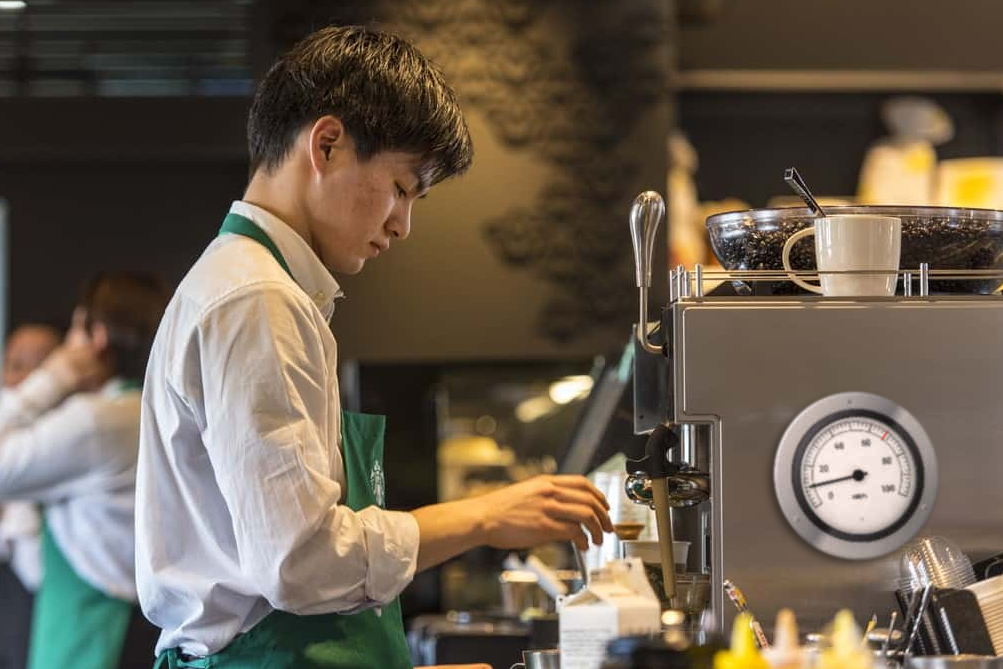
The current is {"value": 10, "unit": "A"}
